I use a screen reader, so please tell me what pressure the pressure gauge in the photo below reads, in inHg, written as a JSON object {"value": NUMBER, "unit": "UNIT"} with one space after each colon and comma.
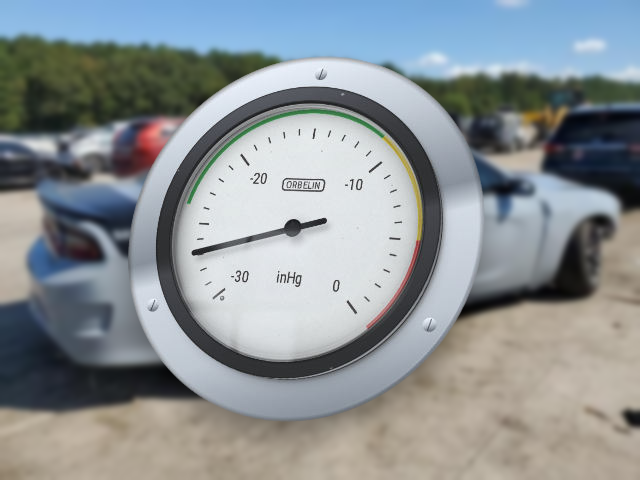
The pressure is {"value": -27, "unit": "inHg"}
